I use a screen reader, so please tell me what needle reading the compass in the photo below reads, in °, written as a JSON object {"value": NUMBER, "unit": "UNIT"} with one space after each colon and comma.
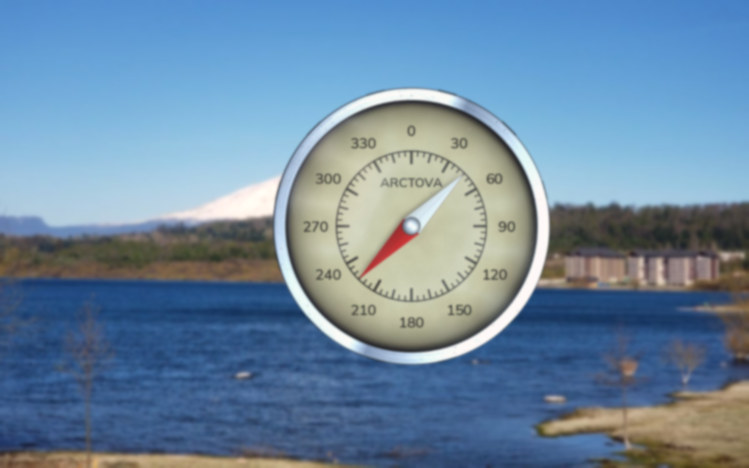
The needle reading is {"value": 225, "unit": "°"}
